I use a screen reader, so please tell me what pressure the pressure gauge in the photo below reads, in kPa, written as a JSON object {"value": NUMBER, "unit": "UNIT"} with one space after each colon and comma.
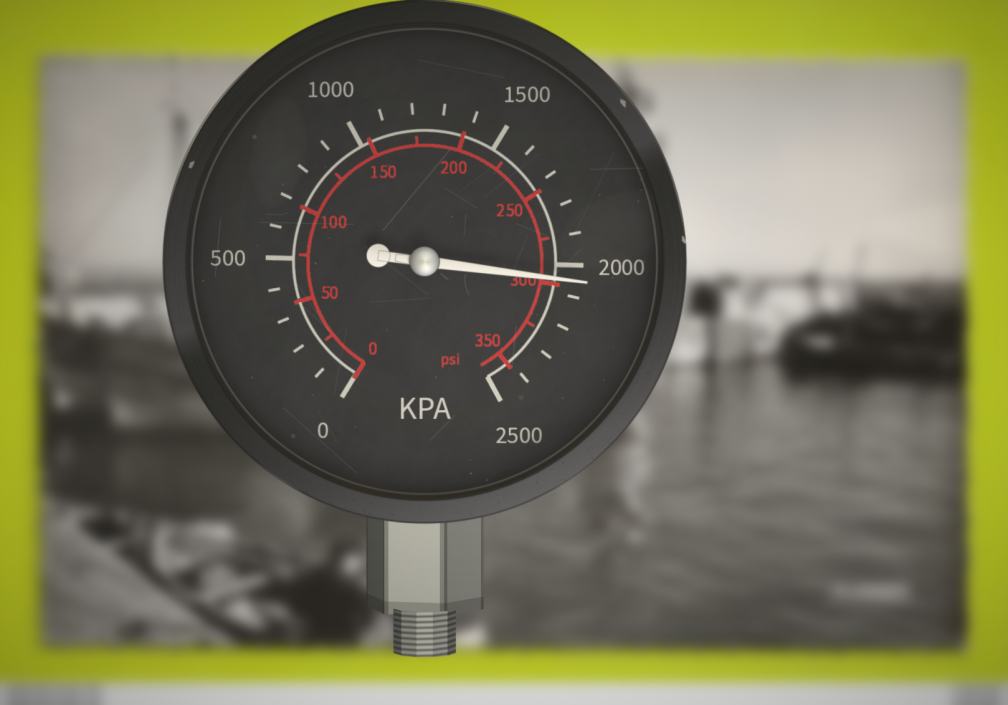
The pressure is {"value": 2050, "unit": "kPa"}
